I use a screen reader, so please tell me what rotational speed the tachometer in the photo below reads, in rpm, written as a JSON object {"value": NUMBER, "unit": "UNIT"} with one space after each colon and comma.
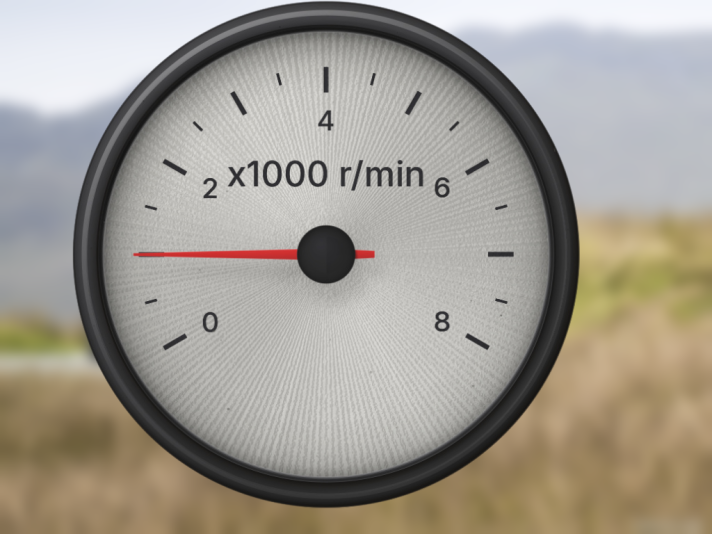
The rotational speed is {"value": 1000, "unit": "rpm"}
